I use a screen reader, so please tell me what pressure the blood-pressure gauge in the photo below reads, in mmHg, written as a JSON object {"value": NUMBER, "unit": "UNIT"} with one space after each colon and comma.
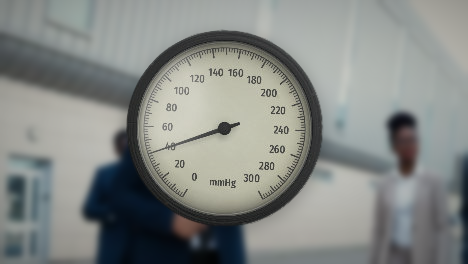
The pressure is {"value": 40, "unit": "mmHg"}
